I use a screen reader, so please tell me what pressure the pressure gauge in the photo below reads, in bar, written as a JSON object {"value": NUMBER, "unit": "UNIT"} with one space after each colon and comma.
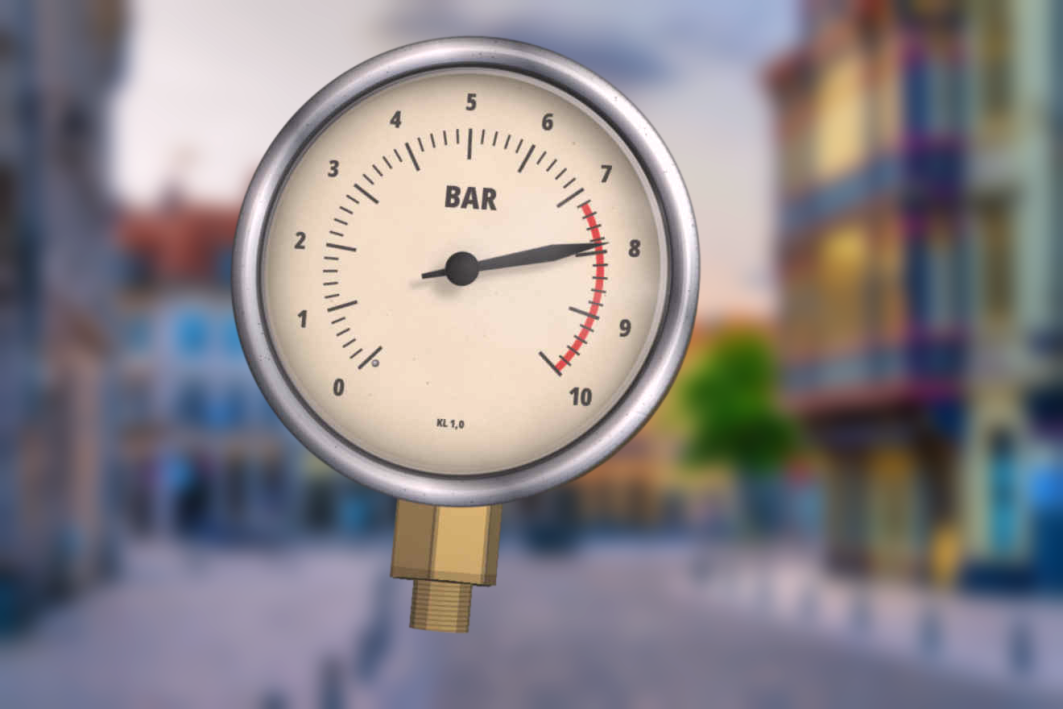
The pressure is {"value": 7.9, "unit": "bar"}
